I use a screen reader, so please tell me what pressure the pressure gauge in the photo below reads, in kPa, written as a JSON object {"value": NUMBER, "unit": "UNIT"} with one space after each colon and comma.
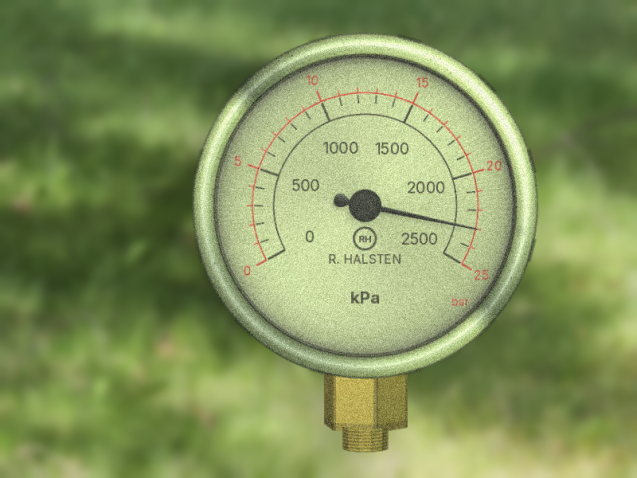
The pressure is {"value": 2300, "unit": "kPa"}
